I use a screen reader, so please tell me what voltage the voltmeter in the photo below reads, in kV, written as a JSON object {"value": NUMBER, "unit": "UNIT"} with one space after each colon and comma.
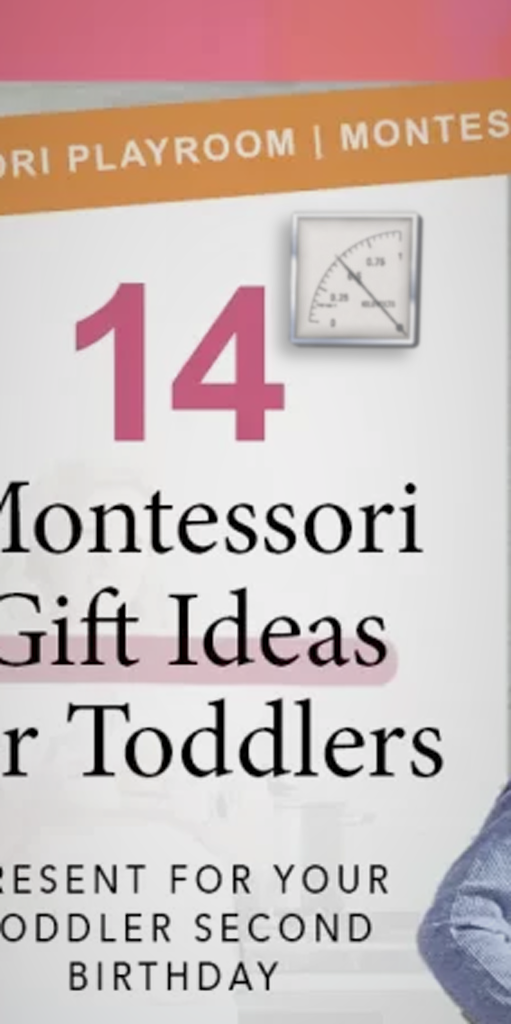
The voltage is {"value": 0.5, "unit": "kV"}
